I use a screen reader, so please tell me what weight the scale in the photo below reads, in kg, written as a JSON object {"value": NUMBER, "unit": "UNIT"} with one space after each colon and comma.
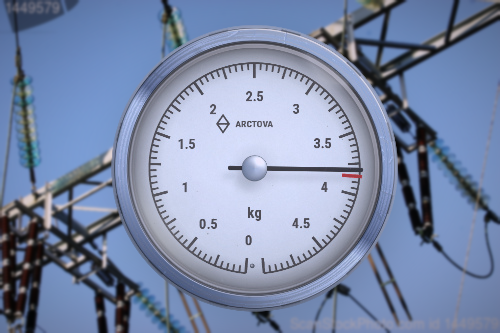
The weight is {"value": 3.8, "unit": "kg"}
